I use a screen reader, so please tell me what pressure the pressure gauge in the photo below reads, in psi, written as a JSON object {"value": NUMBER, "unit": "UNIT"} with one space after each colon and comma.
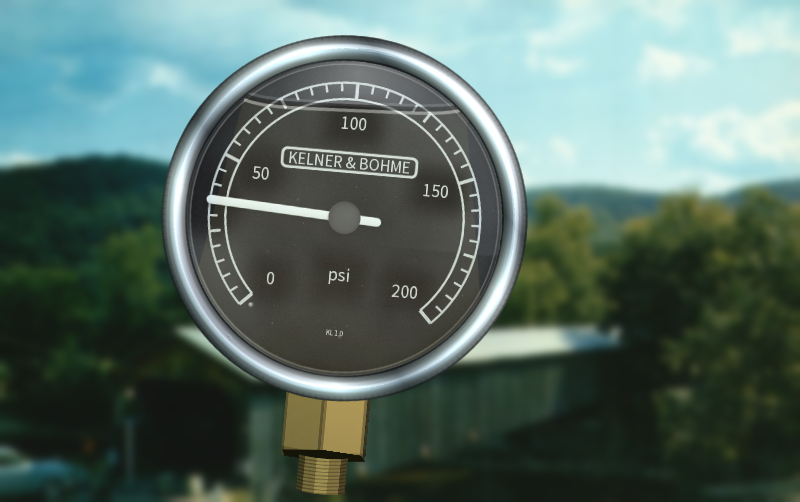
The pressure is {"value": 35, "unit": "psi"}
